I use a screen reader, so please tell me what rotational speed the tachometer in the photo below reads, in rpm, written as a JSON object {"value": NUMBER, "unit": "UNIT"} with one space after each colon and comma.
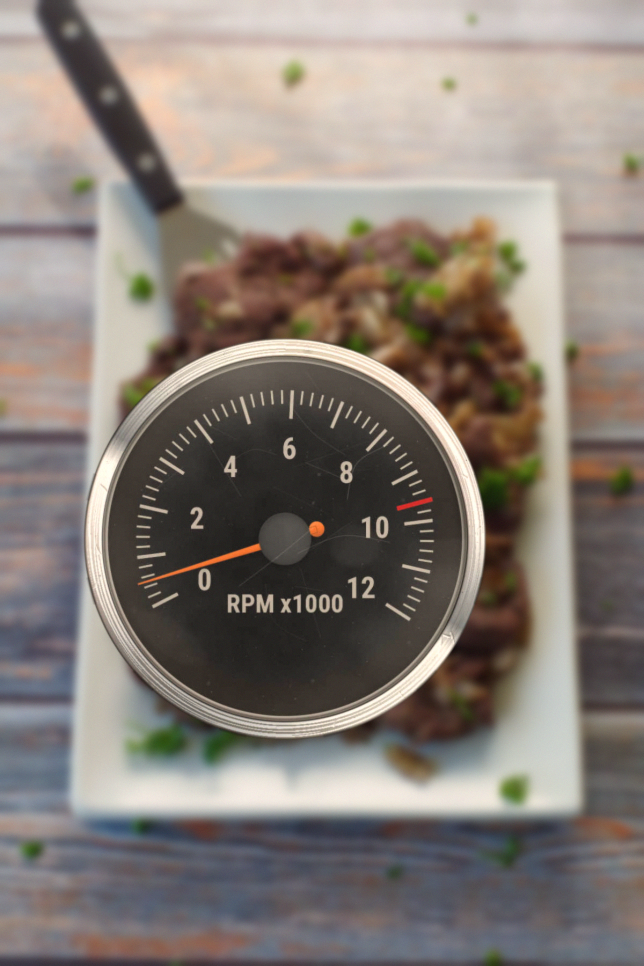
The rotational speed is {"value": 500, "unit": "rpm"}
